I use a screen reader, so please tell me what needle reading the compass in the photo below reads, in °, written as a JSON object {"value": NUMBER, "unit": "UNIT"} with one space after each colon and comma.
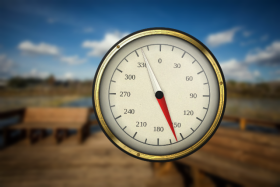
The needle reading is {"value": 157.5, "unit": "°"}
